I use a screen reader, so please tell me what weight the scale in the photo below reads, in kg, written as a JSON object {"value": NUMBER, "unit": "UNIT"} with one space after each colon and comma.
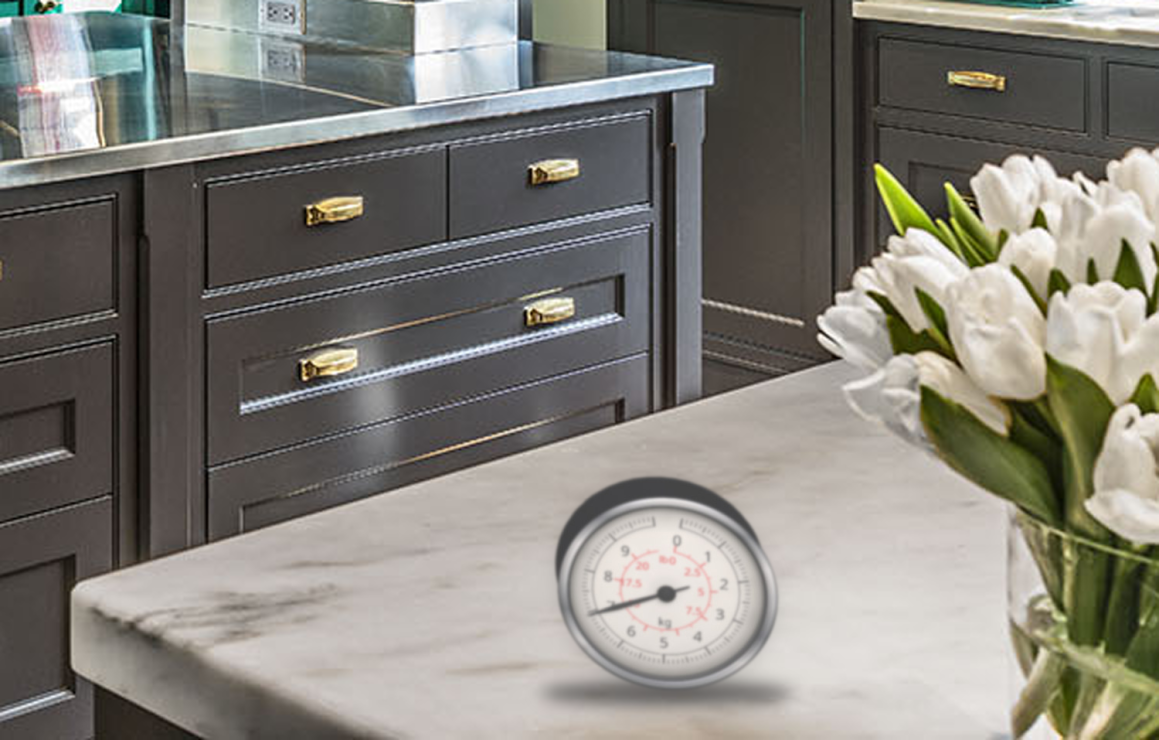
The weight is {"value": 7, "unit": "kg"}
